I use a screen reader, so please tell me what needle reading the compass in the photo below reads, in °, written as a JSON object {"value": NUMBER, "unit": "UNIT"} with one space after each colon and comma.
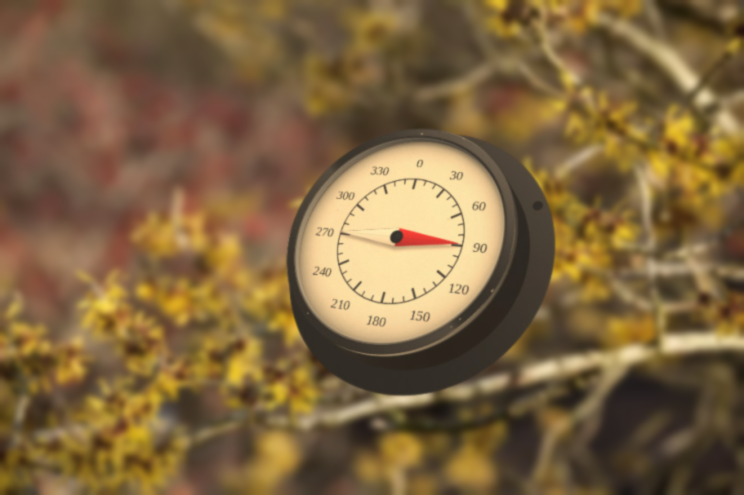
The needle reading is {"value": 90, "unit": "°"}
